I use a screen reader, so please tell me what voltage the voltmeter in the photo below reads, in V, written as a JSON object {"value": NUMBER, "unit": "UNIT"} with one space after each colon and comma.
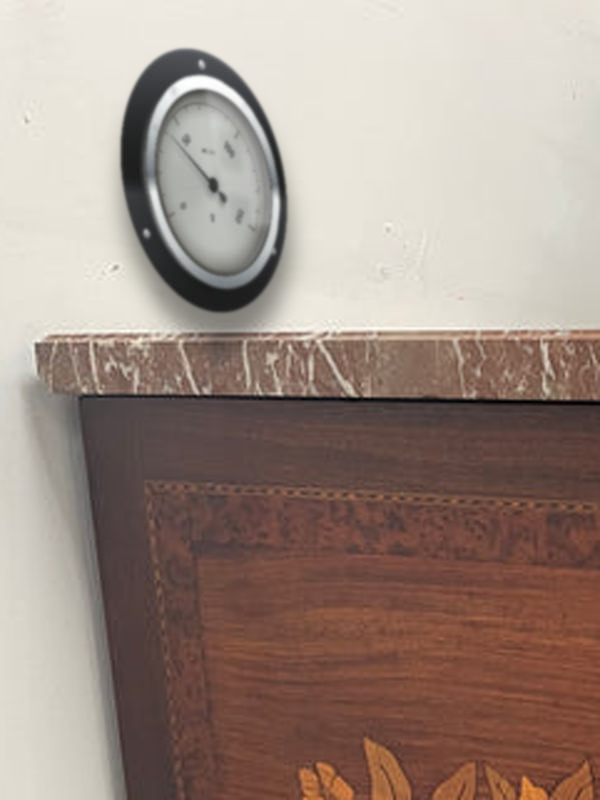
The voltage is {"value": 40, "unit": "V"}
